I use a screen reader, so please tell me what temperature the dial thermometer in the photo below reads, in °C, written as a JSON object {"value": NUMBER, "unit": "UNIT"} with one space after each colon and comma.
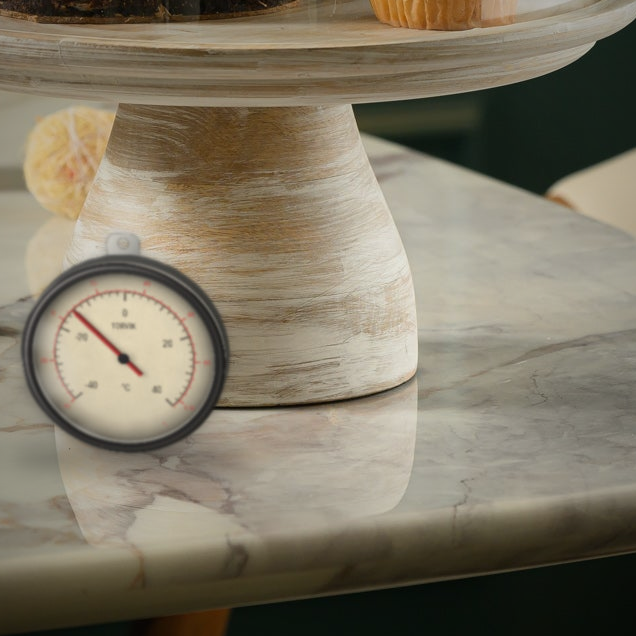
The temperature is {"value": -14, "unit": "°C"}
